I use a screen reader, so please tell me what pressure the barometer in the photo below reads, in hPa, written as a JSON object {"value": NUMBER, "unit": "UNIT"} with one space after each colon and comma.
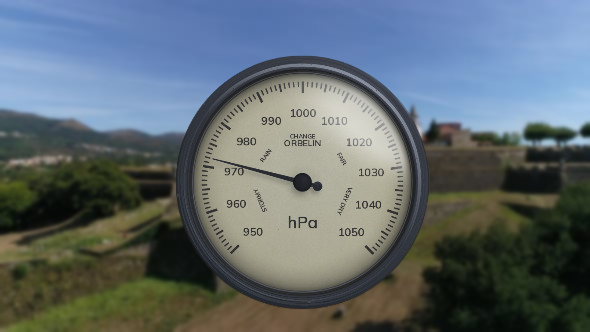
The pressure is {"value": 972, "unit": "hPa"}
